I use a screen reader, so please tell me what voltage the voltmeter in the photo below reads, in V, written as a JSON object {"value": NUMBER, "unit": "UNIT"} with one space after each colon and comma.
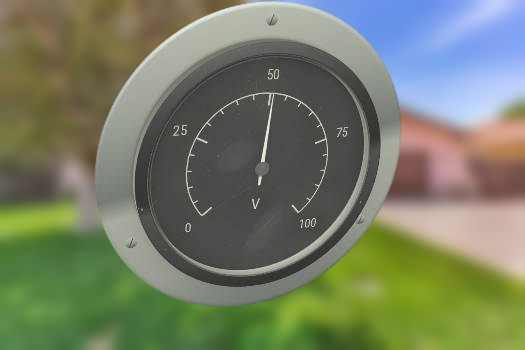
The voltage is {"value": 50, "unit": "V"}
